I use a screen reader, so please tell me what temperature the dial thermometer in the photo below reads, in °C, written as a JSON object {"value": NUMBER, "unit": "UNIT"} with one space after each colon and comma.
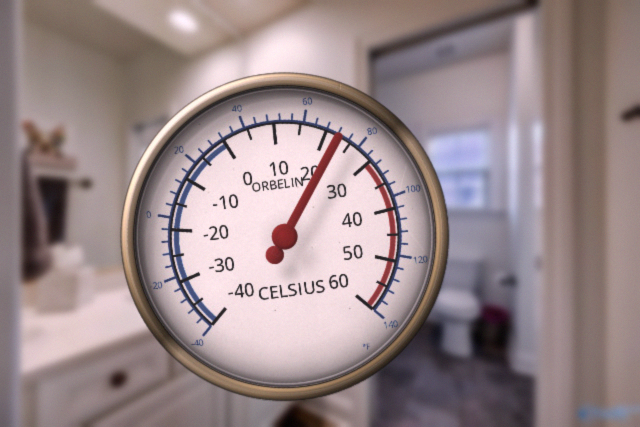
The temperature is {"value": 22.5, "unit": "°C"}
